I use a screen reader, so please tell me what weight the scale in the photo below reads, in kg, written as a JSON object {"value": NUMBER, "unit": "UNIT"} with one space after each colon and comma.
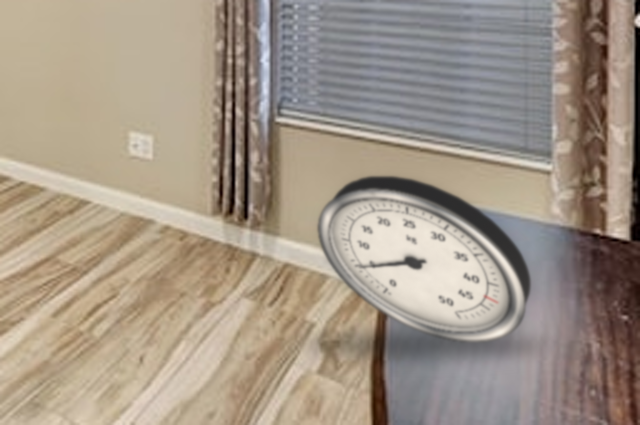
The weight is {"value": 5, "unit": "kg"}
